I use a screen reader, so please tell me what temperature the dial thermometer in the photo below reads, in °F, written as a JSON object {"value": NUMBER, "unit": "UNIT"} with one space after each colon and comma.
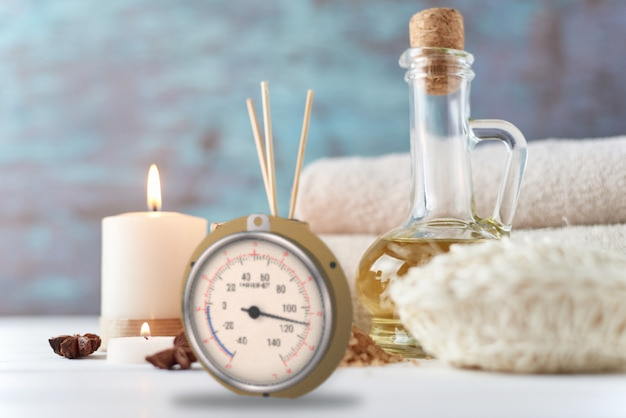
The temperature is {"value": 110, "unit": "°F"}
